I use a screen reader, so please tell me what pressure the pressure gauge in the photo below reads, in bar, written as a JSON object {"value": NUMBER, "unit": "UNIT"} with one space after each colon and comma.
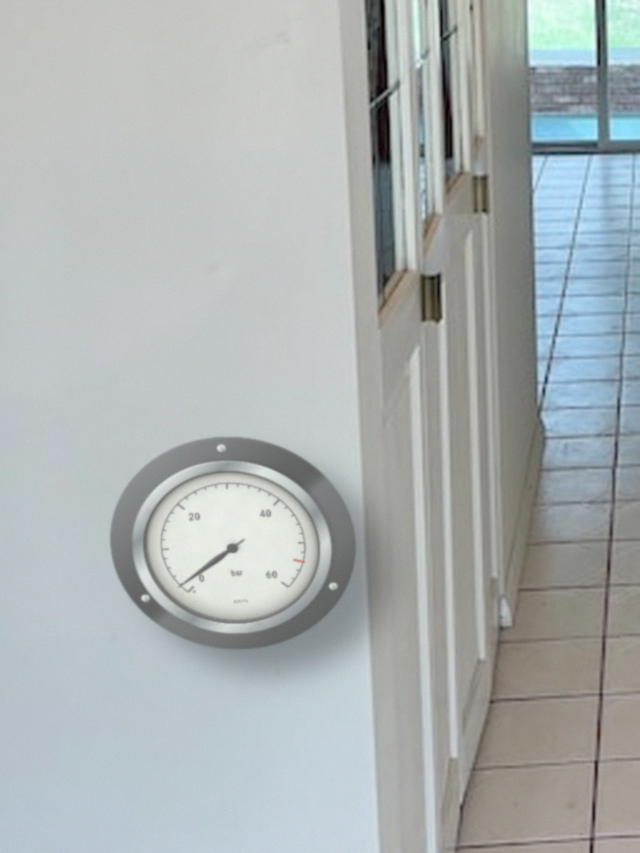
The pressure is {"value": 2, "unit": "bar"}
